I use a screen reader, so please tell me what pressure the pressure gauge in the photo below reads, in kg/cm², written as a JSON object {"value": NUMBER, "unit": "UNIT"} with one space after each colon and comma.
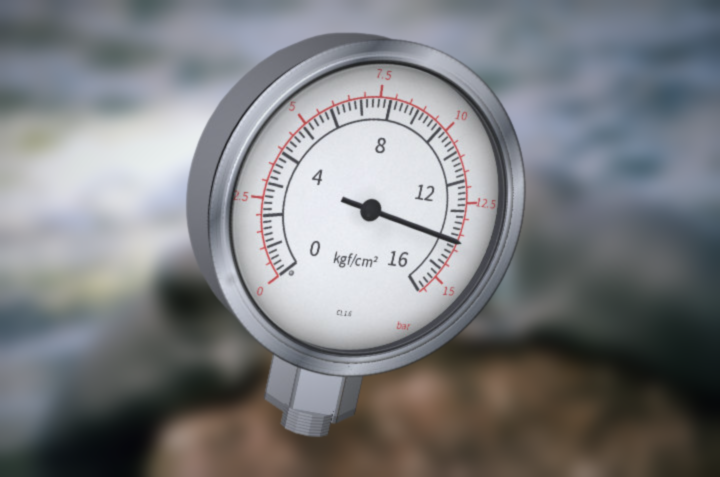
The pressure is {"value": 14, "unit": "kg/cm²"}
